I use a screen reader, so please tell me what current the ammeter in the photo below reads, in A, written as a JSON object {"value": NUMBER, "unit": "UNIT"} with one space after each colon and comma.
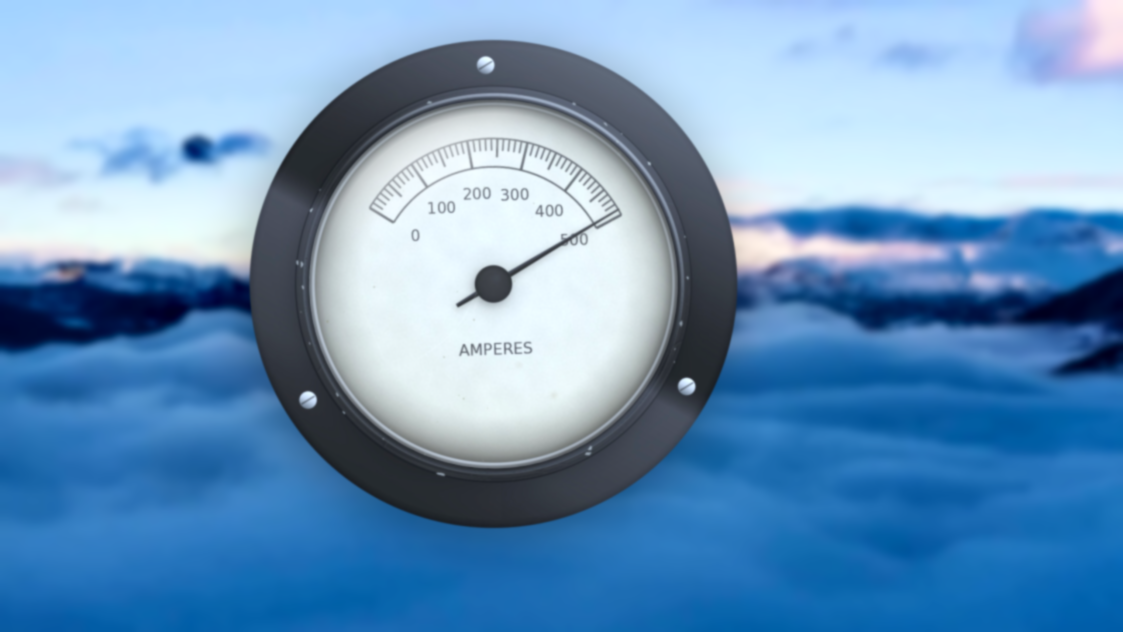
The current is {"value": 490, "unit": "A"}
